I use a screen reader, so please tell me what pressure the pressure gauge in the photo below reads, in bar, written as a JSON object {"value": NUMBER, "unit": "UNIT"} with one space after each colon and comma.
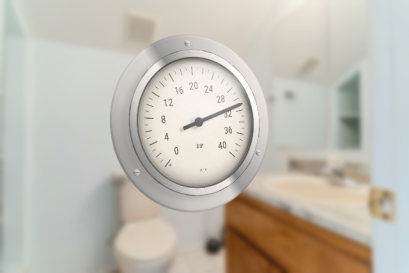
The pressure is {"value": 31, "unit": "bar"}
